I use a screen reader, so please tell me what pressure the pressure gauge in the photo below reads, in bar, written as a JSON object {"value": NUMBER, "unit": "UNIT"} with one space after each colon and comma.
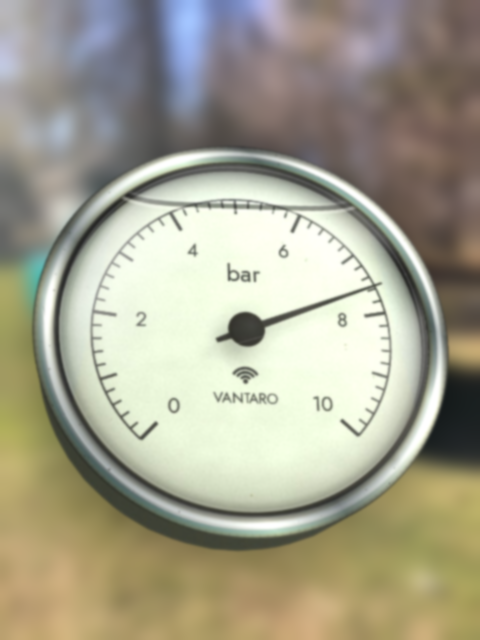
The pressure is {"value": 7.6, "unit": "bar"}
